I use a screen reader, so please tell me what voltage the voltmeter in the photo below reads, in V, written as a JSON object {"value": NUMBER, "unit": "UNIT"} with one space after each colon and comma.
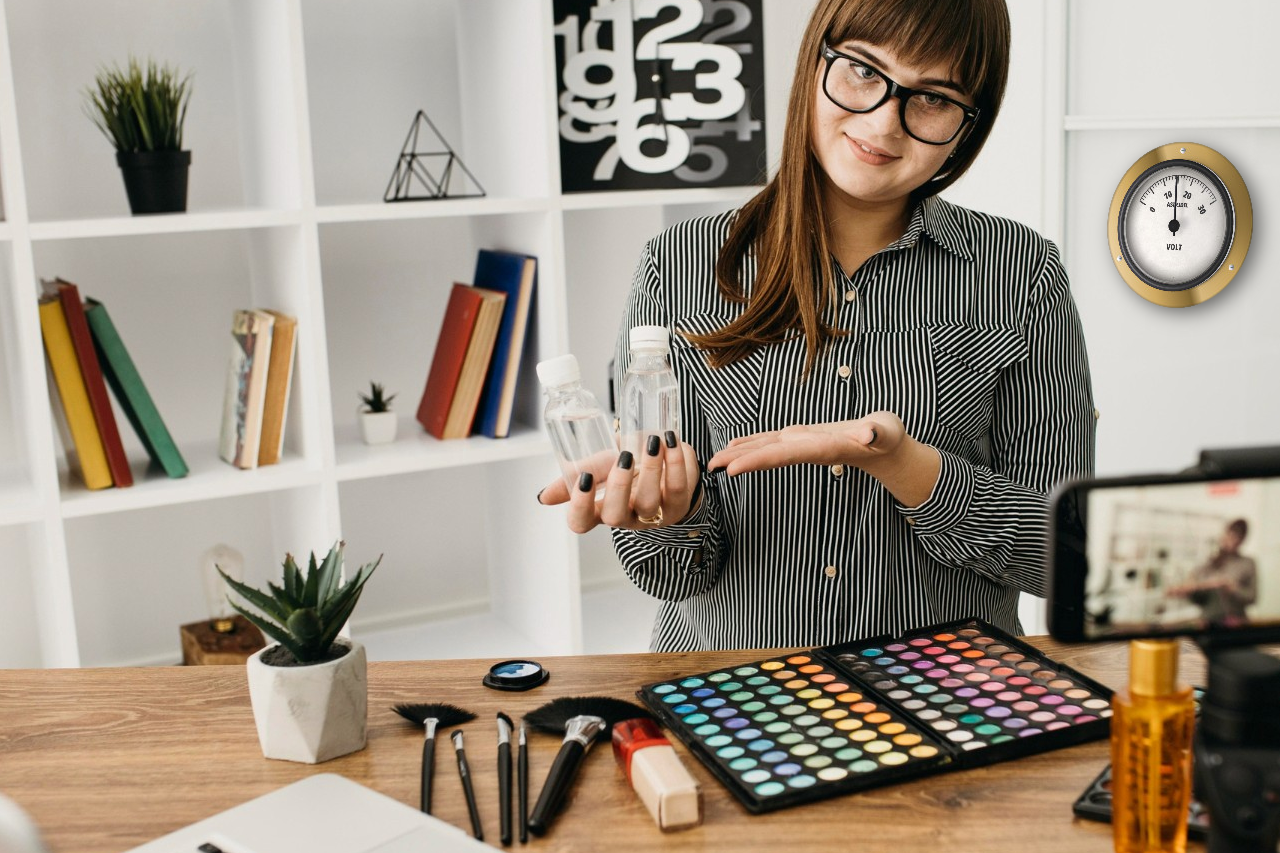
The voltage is {"value": 15, "unit": "V"}
